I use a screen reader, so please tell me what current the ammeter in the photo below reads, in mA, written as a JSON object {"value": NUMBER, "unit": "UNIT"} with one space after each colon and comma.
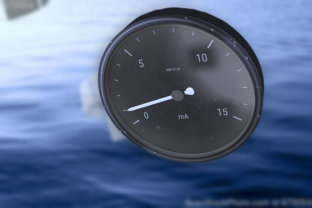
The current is {"value": 1, "unit": "mA"}
